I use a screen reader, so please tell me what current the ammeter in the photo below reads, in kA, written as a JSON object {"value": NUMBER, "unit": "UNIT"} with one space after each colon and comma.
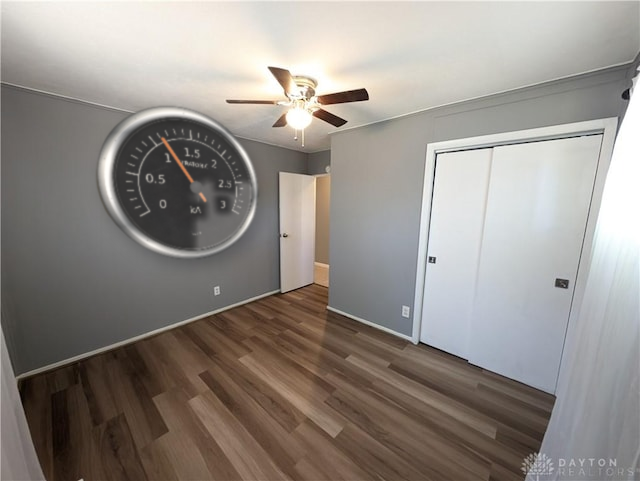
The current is {"value": 1.1, "unit": "kA"}
